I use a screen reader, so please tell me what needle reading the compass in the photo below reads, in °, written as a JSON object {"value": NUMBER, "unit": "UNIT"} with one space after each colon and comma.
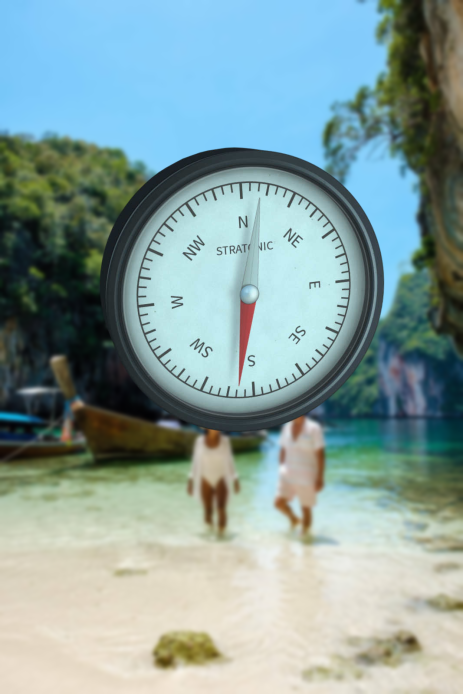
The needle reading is {"value": 190, "unit": "°"}
